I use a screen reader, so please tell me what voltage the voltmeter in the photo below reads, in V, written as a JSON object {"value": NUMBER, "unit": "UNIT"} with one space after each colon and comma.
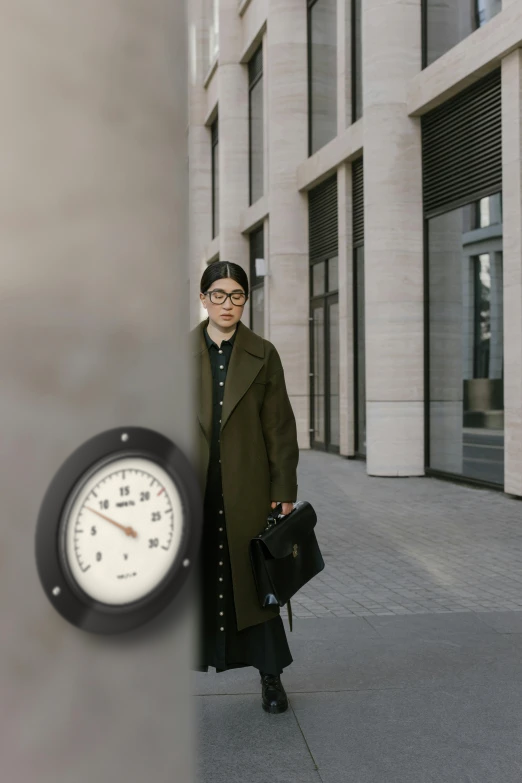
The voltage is {"value": 8, "unit": "V"}
